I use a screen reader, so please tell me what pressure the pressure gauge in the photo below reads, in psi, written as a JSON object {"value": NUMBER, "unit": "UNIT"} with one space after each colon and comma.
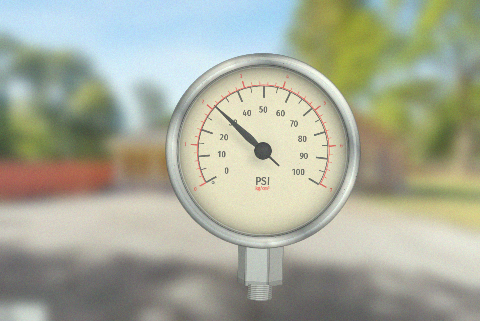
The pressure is {"value": 30, "unit": "psi"}
